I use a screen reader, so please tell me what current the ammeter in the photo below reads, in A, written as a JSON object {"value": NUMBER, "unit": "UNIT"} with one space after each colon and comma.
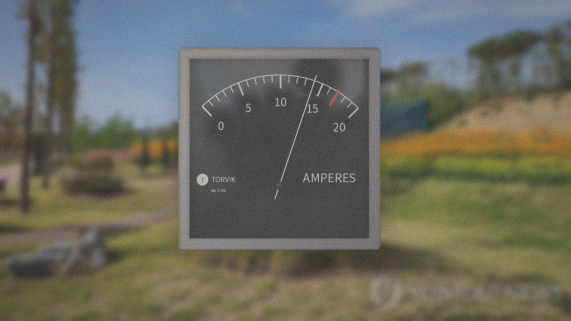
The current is {"value": 14, "unit": "A"}
